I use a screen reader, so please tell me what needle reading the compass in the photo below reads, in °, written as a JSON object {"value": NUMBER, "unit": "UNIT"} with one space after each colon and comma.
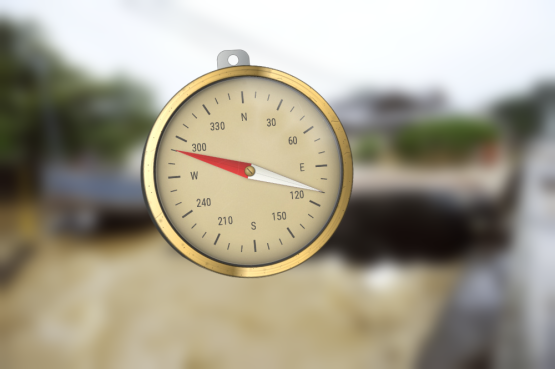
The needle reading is {"value": 290, "unit": "°"}
